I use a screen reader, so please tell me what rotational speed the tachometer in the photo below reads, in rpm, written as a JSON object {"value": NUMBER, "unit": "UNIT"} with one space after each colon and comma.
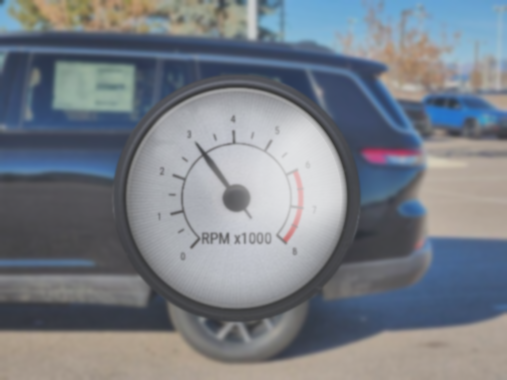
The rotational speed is {"value": 3000, "unit": "rpm"}
